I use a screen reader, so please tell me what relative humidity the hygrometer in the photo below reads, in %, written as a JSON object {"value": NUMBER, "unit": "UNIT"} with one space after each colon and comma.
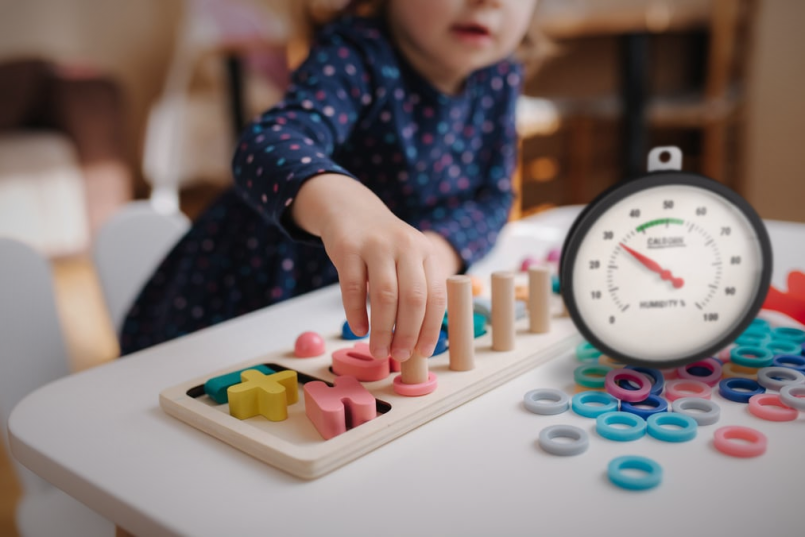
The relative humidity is {"value": 30, "unit": "%"}
